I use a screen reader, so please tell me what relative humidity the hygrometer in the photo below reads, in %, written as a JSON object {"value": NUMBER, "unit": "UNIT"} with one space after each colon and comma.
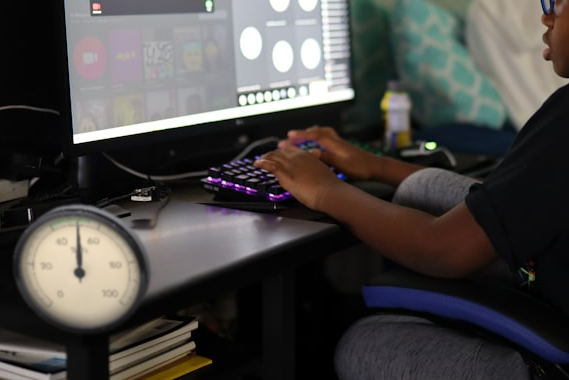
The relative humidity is {"value": 52, "unit": "%"}
